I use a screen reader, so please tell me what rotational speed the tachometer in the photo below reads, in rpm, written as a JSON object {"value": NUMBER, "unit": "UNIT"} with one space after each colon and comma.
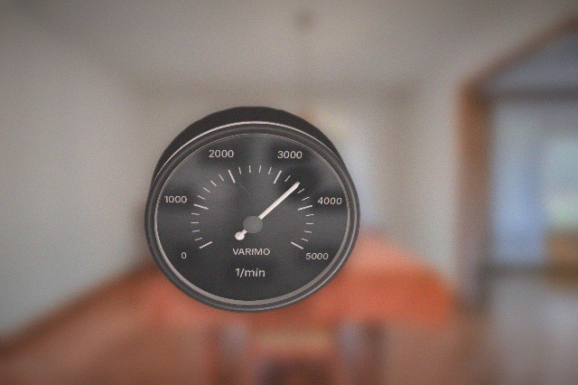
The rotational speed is {"value": 3400, "unit": "rpm"}
